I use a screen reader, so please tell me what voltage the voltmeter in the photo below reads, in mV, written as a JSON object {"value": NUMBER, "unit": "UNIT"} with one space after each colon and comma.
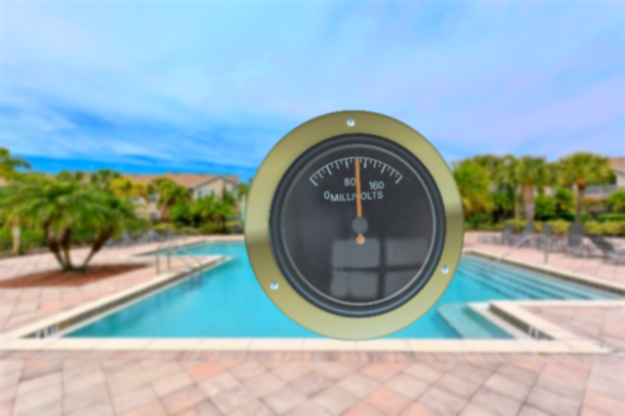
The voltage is {"value": 100, "unit": "mV"}
